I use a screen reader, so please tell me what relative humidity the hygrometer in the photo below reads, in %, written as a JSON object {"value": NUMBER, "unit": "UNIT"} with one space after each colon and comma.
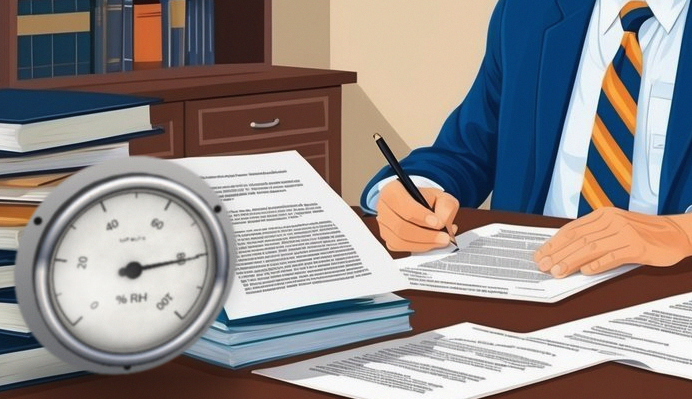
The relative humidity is {"value": 80, "unit": "%"}
